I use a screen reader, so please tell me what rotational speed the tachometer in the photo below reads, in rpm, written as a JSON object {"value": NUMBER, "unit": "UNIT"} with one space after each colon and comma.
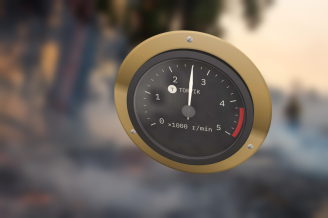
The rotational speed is {"value": 2600, "unit": "rpm"}
